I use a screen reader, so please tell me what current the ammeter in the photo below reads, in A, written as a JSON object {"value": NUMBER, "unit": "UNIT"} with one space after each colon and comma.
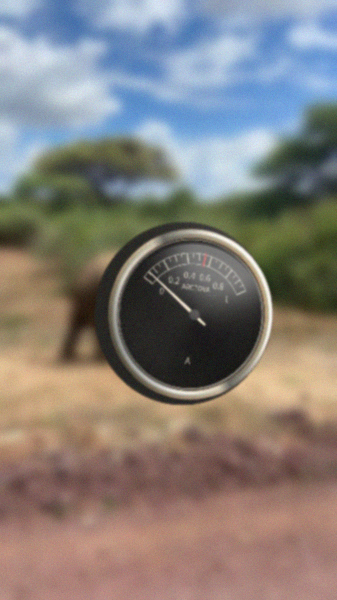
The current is {"value": 0.05, "unit": "A"}
